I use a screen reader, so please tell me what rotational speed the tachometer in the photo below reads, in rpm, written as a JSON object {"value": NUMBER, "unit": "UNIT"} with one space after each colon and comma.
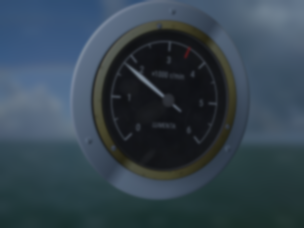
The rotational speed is {"value": 1750, "unit": "rpm"}
